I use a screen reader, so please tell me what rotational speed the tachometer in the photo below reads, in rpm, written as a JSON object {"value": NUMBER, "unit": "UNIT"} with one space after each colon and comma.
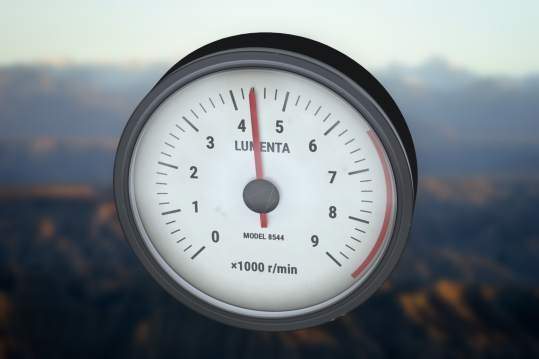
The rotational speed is {"value": 4400, "unit": "rpm"}
